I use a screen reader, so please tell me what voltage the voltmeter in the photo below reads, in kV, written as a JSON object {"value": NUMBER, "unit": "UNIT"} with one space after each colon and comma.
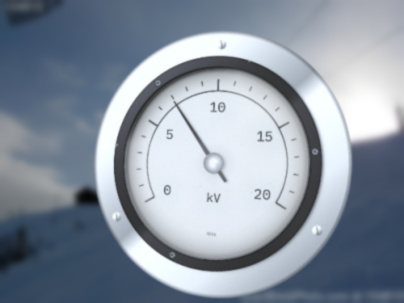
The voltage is {"value": 7, "unit": "kV"}
